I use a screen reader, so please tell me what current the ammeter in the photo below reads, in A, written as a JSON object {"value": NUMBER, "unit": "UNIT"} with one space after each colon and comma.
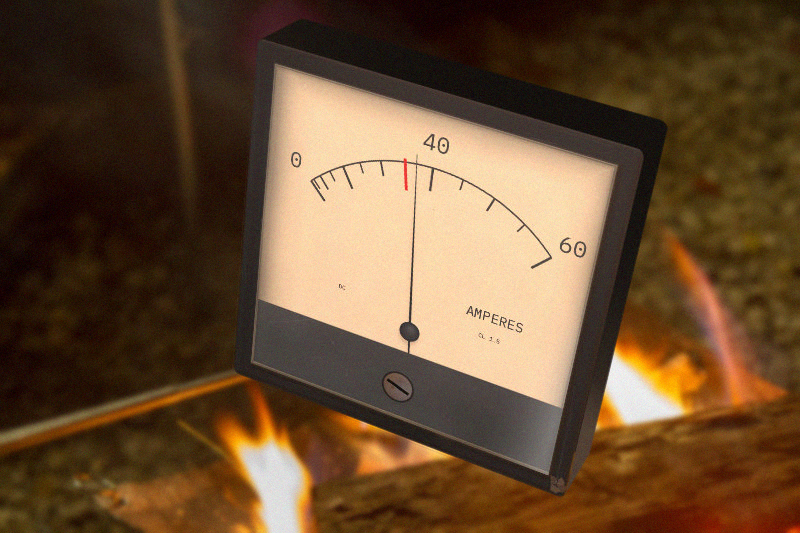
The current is {"value": 37.5, "unit": "A"}
